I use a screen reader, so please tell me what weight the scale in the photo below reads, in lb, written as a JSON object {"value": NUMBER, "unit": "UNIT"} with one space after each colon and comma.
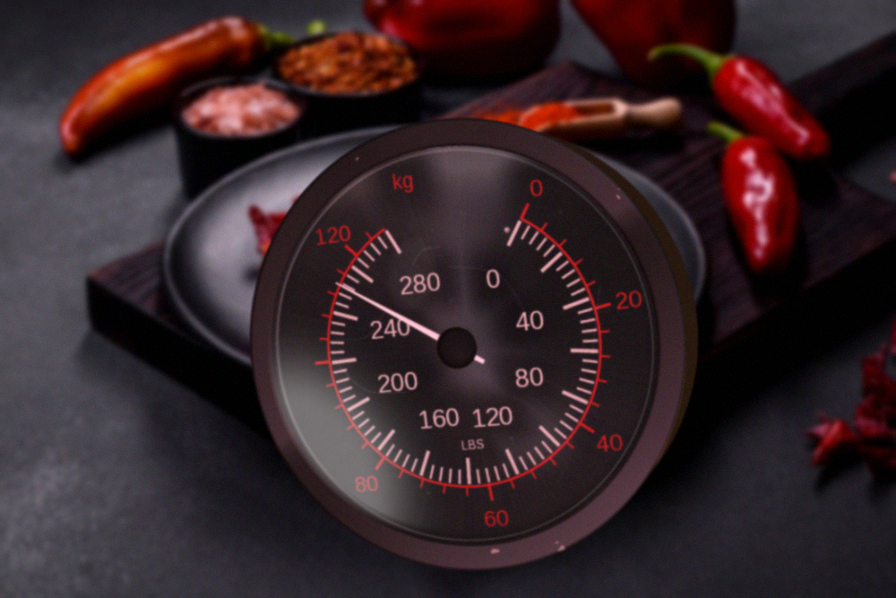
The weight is {"value": 252, "unit": "lb"}
